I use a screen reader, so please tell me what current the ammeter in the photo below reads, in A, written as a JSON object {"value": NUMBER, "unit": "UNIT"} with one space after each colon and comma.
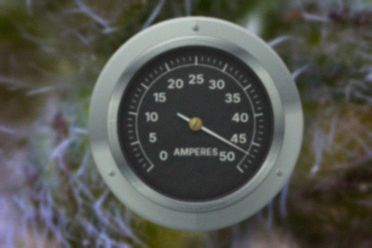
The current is {"value": 47, "unit": "A"}
